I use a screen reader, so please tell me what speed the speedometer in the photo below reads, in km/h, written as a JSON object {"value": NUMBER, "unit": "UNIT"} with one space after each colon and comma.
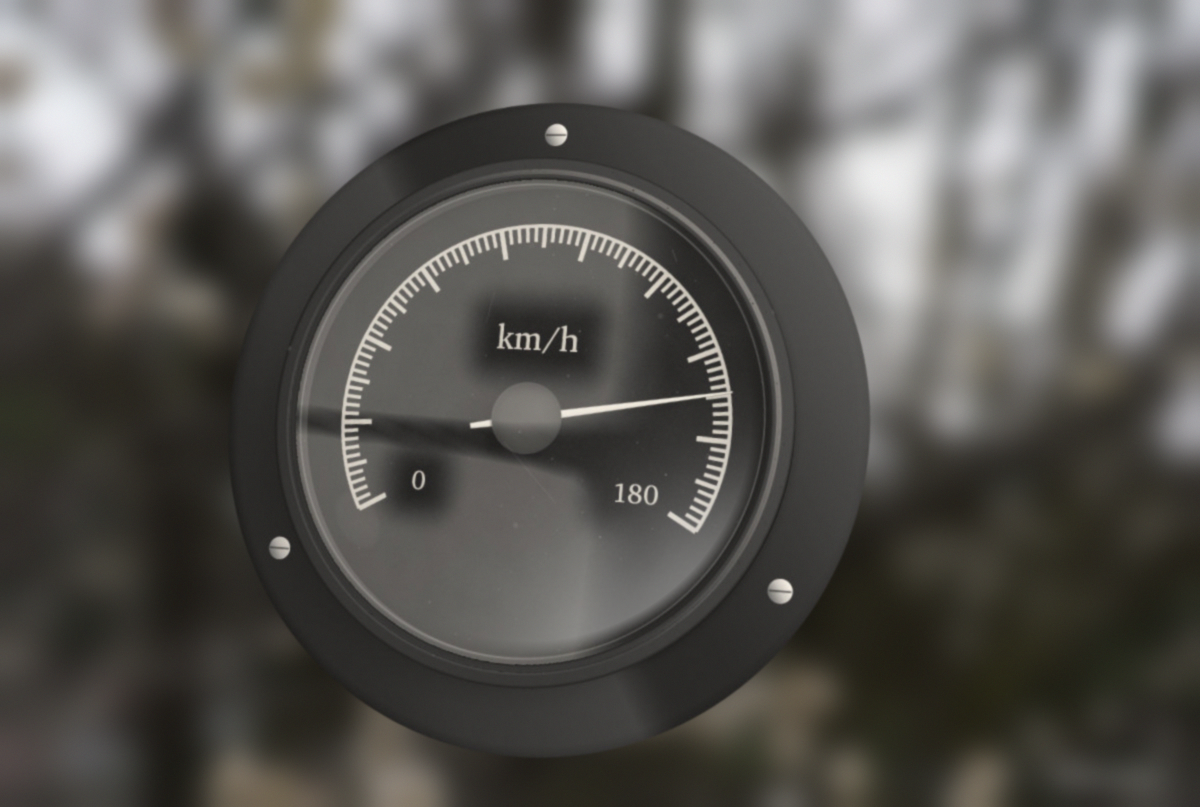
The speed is {"value": 150, "unit": "km/h"}
